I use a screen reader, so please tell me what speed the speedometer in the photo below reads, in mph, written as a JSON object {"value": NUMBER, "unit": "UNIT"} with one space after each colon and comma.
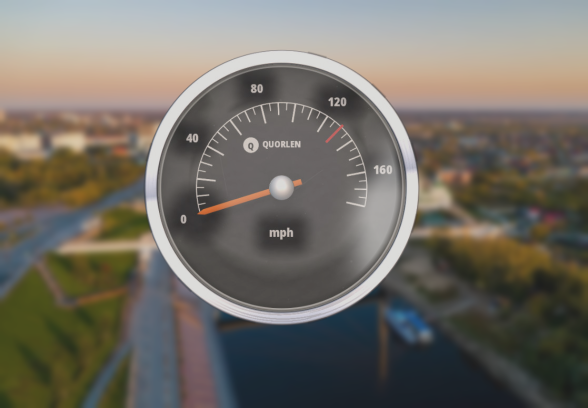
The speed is {"value": 0, "unit": "mph"}
